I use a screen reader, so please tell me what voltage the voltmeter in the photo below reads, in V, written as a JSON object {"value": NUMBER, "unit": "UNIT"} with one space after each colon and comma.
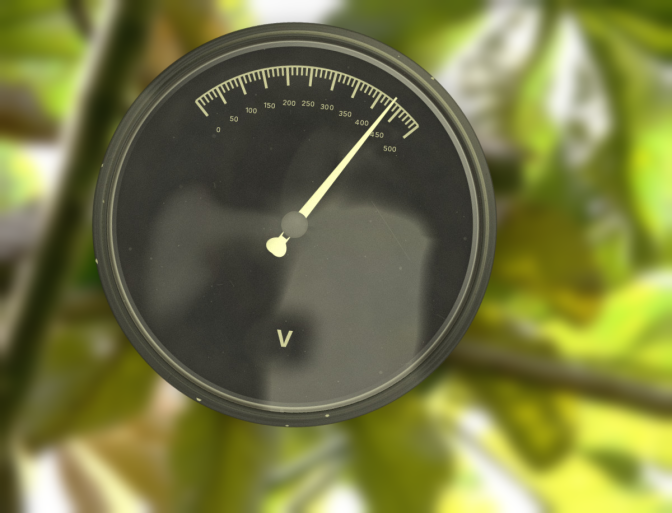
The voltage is {"value": 430, "unit": "V"}
